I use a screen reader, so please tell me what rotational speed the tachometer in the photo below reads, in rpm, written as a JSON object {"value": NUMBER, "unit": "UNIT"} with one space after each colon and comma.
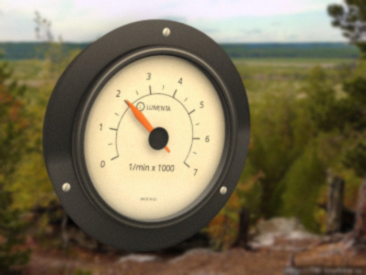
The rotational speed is {"value": 2000, "unit": "rpm"}
